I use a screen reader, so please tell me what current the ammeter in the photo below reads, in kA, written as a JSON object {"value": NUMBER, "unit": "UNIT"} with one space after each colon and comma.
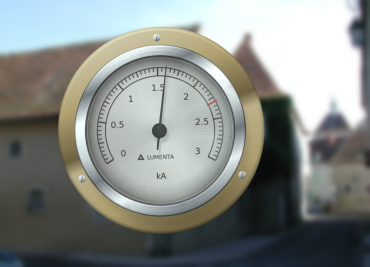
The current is {"value": 1.6, "unit": "kA"}
